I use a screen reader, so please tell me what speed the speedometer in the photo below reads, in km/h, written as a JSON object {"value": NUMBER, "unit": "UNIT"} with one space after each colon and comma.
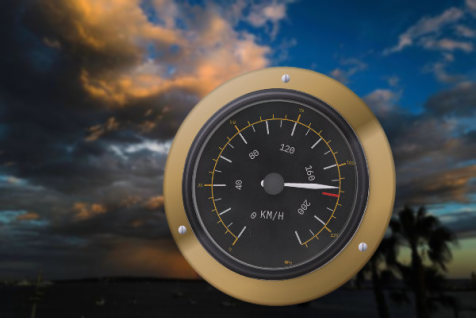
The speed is {"value": 175, "unit": "km/h"}
